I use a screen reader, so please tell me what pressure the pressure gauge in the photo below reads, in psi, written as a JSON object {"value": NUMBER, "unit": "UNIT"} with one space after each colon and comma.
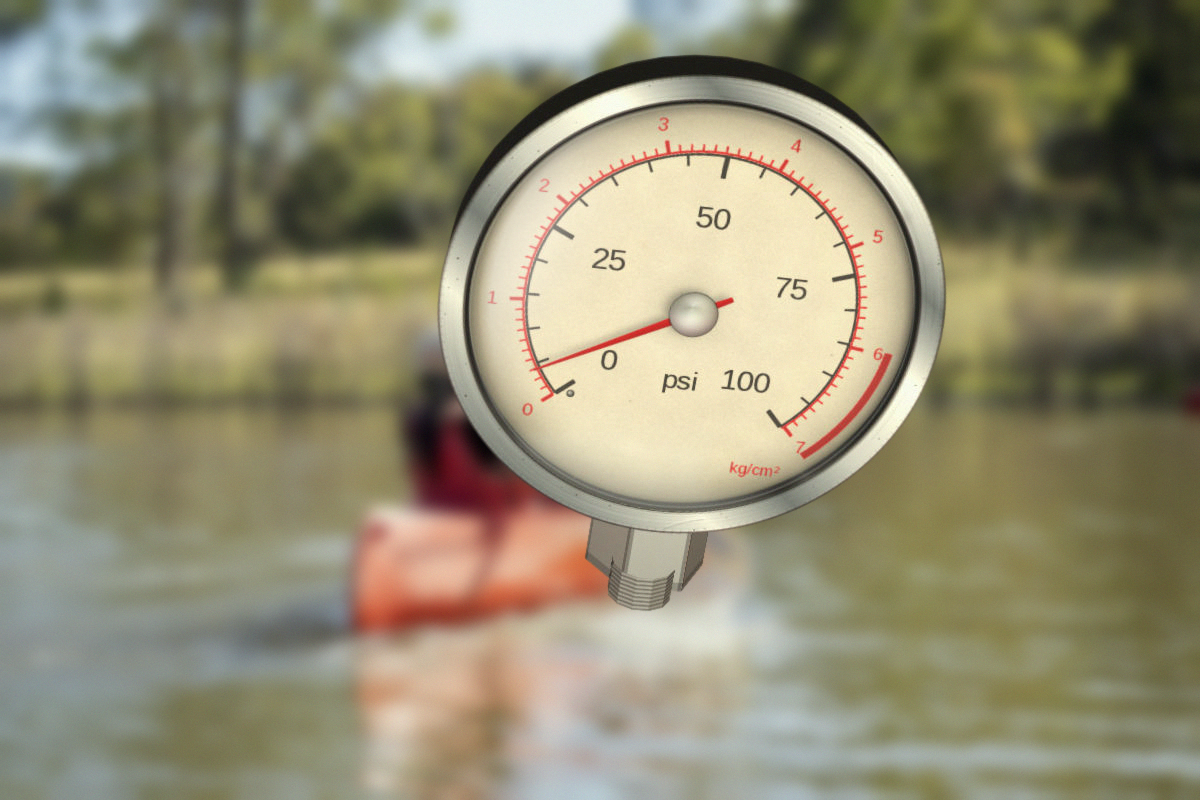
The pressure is {"value": 5, "unit": "psi"}
